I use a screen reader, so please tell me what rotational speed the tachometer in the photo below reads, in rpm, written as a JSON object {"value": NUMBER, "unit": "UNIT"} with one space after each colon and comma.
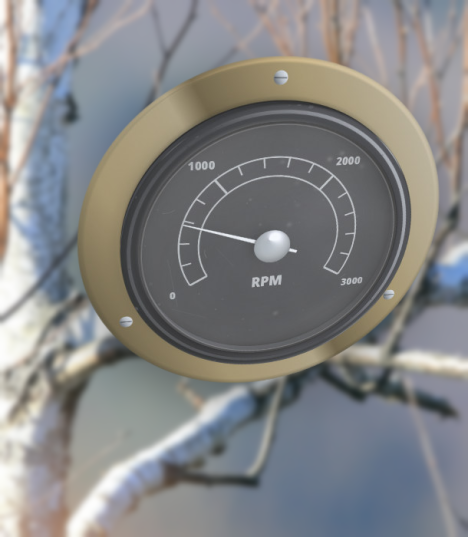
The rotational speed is {"value": 600, "unit": "rpm"}
